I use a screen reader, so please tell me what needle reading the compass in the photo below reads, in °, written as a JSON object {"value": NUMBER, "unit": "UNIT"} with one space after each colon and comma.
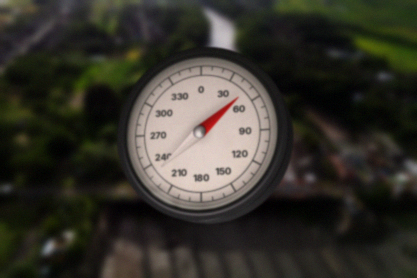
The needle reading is {"value": 50, "unit": "°"}
